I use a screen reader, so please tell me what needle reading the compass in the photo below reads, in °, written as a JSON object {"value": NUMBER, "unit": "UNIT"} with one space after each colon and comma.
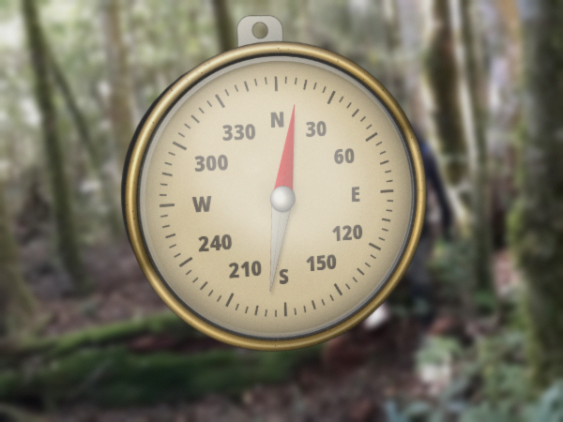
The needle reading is {"value": 10, "unit": "°"}
